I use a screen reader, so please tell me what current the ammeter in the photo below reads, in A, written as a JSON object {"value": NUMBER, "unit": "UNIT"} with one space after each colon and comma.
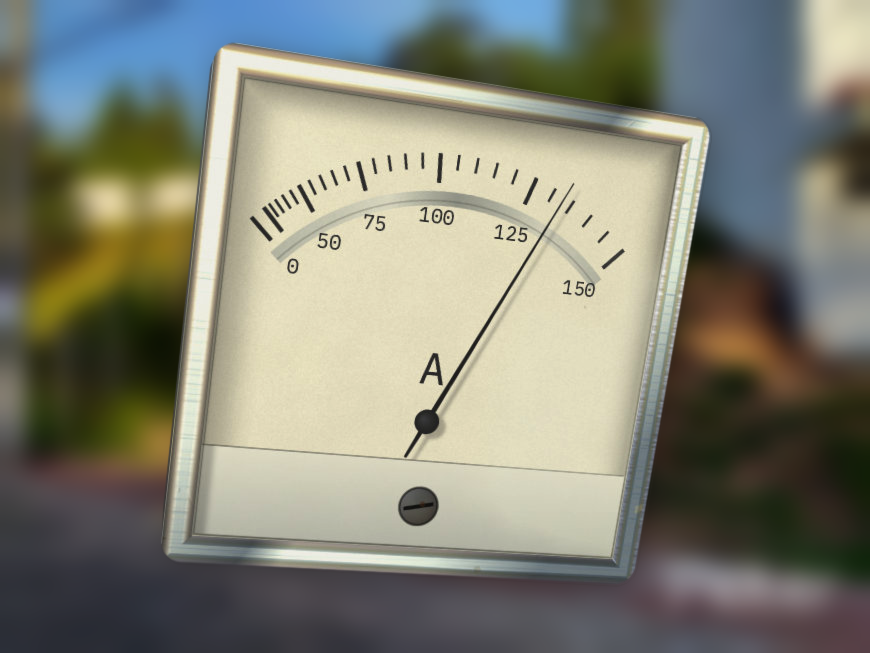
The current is {"value": 132.5, "unit": "A"}
